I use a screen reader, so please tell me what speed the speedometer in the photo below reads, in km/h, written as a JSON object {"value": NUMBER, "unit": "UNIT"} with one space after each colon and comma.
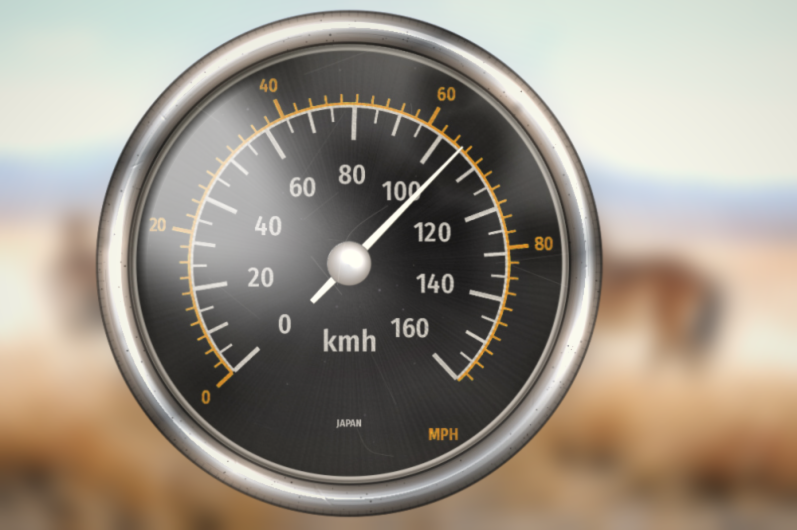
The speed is {"value": 105, "unit": "km/h"}
